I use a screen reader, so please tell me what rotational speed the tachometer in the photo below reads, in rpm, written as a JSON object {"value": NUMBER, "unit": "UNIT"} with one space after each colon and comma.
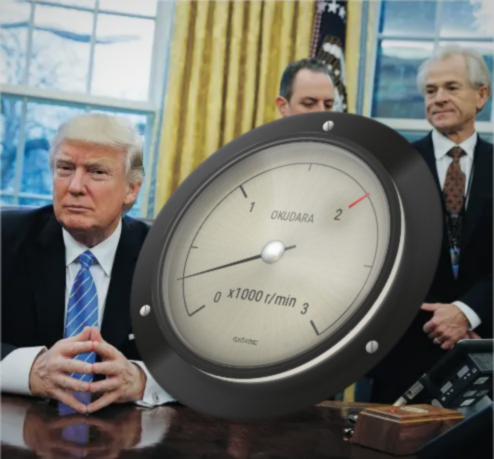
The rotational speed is {"value": 250, "unit": "rpm"}
